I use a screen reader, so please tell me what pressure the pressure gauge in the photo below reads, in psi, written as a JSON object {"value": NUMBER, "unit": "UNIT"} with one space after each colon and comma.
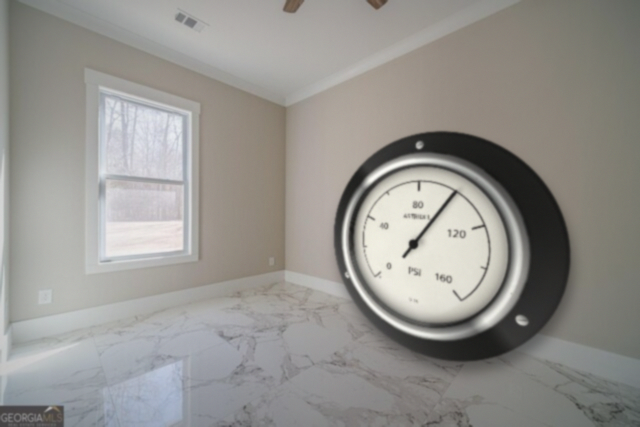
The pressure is {"value": 100, "unit": "psi"}
